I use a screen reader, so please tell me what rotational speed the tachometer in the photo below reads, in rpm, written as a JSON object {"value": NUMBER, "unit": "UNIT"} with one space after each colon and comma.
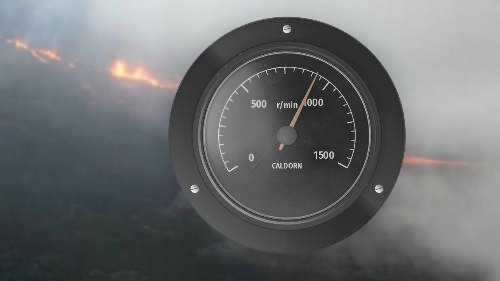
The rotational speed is {"value": 925, "unit": "rpm"}
